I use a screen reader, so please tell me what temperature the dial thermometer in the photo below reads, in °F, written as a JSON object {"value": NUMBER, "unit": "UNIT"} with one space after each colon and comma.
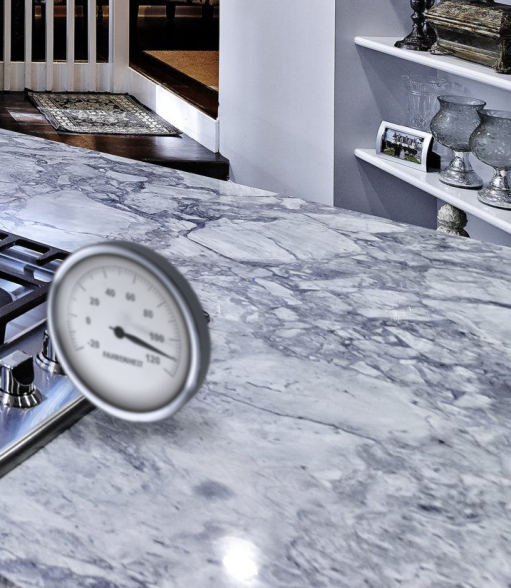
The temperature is {"value": 110, "unit": "°F"}
